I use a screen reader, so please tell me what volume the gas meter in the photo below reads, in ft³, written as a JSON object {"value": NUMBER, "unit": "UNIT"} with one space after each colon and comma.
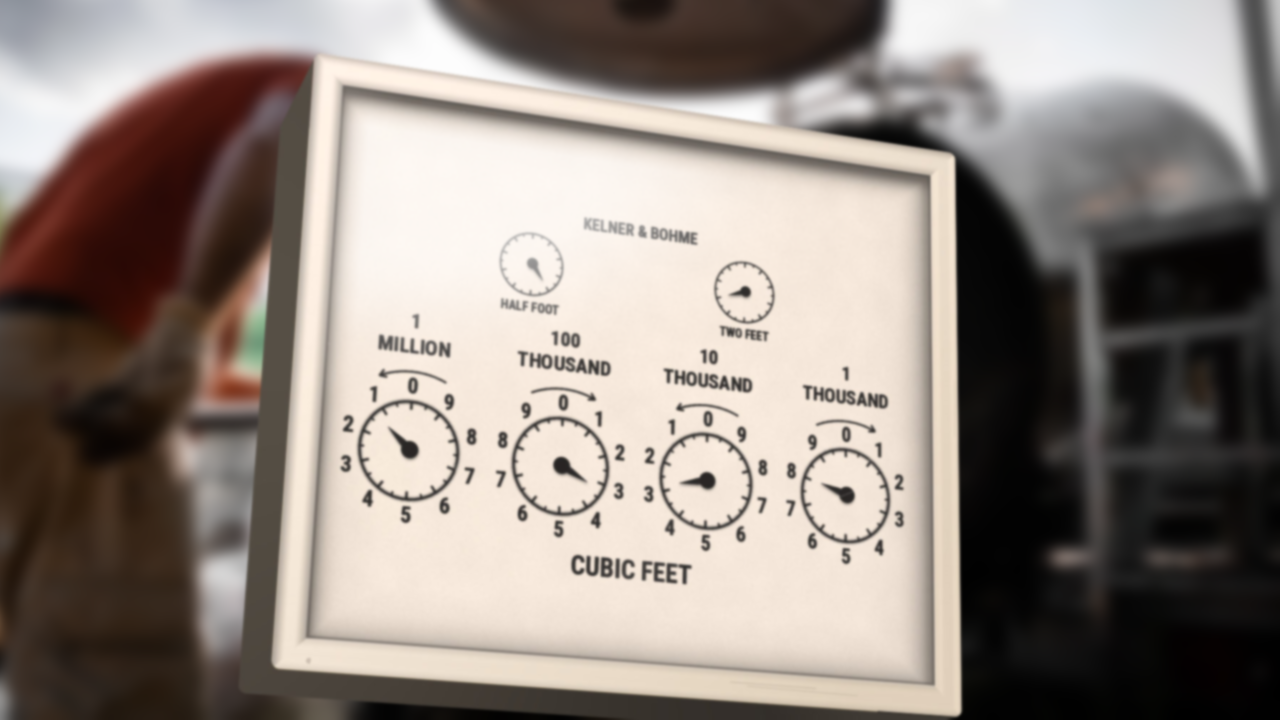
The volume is {"value": 132800, "unit": "ft³"}
